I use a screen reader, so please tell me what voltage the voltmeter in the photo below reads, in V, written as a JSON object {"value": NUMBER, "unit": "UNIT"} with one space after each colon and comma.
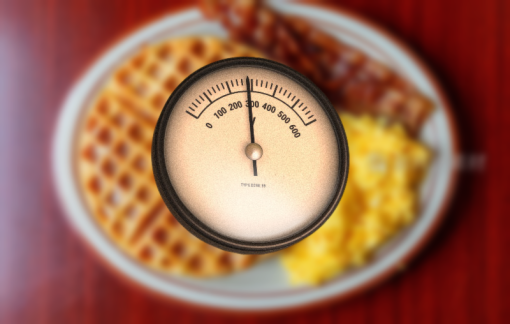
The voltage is {"value": 280, "unit": "V"}
